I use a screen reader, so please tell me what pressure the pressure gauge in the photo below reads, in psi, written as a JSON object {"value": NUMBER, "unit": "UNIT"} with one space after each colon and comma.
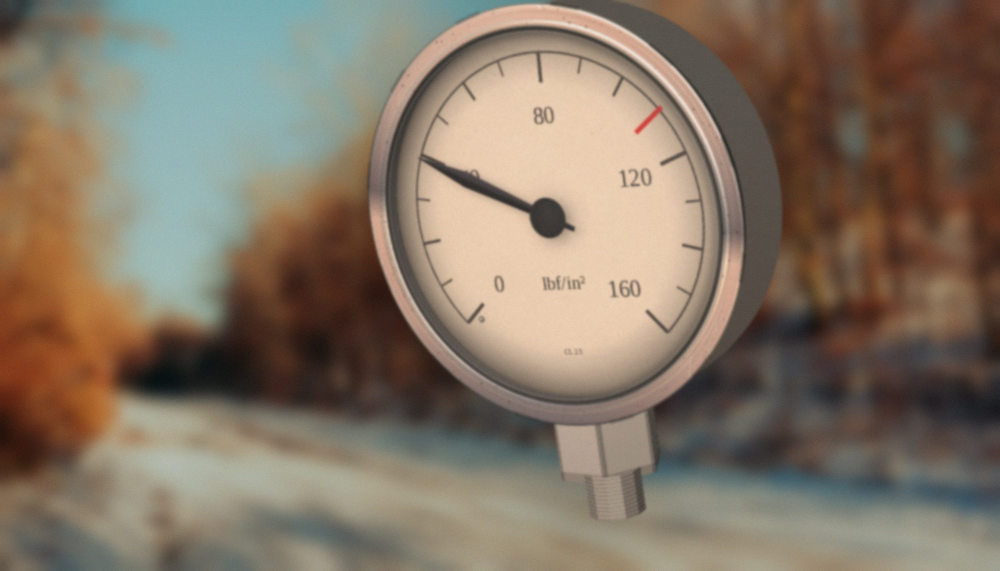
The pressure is {"value": 40, "unit": "psi"}
